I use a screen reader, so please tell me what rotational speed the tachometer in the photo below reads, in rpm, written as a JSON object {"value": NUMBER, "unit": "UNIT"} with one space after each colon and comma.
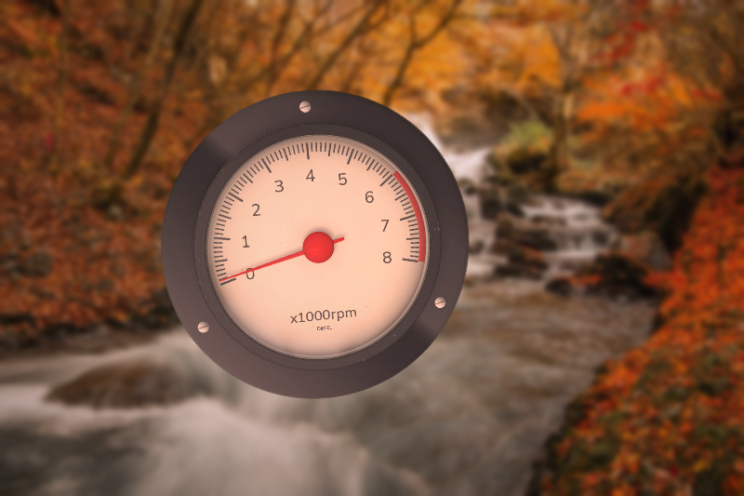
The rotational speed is {"value": 100, "unit": "rpm"}
